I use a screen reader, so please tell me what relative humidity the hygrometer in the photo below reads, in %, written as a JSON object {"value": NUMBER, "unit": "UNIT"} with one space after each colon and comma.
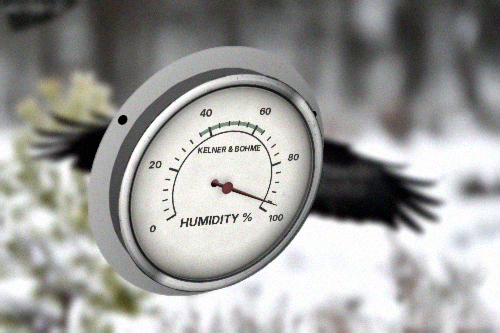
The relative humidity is {"value": 96, "unit": "%"}
